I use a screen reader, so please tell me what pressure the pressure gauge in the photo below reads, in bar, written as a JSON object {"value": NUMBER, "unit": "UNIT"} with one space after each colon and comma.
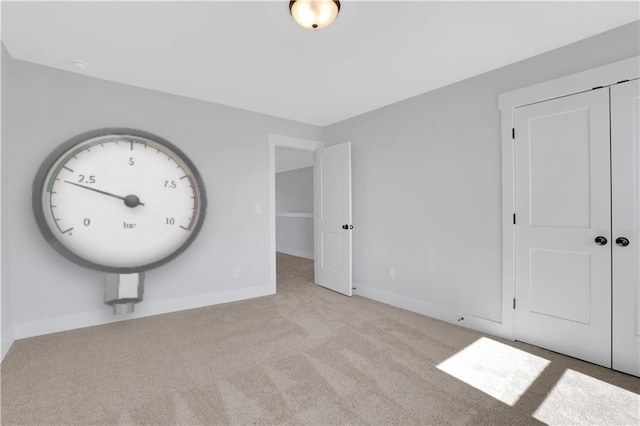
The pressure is {"value": 2, "unit": "bar"}
